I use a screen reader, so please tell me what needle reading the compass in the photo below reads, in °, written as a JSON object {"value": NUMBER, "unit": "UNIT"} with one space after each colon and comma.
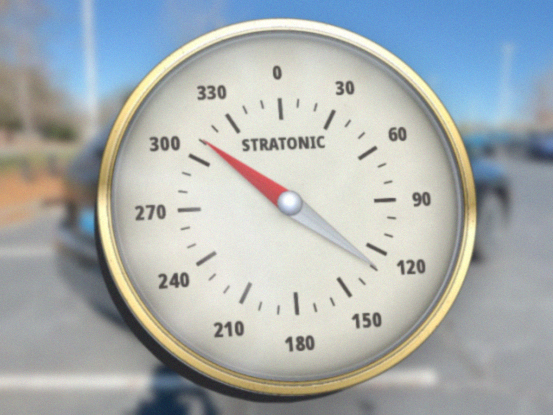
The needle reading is {"value": 310, "unit": "°"}
